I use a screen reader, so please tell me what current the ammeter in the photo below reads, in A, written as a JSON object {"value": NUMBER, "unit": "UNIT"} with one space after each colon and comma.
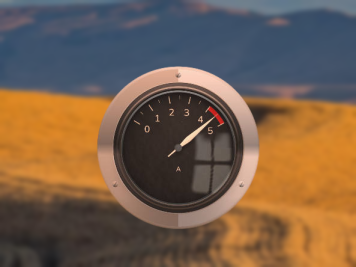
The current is {"value": 4.5, "unit": "A"}
